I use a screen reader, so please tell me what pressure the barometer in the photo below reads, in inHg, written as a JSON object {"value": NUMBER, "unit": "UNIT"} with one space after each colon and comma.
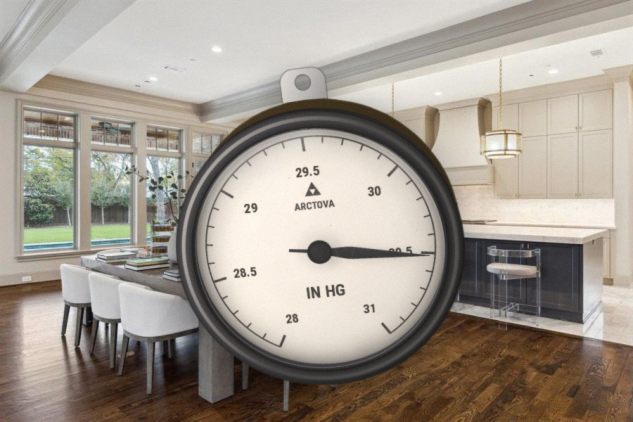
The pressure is {"value": 30.5, "unit": "inHg"}
